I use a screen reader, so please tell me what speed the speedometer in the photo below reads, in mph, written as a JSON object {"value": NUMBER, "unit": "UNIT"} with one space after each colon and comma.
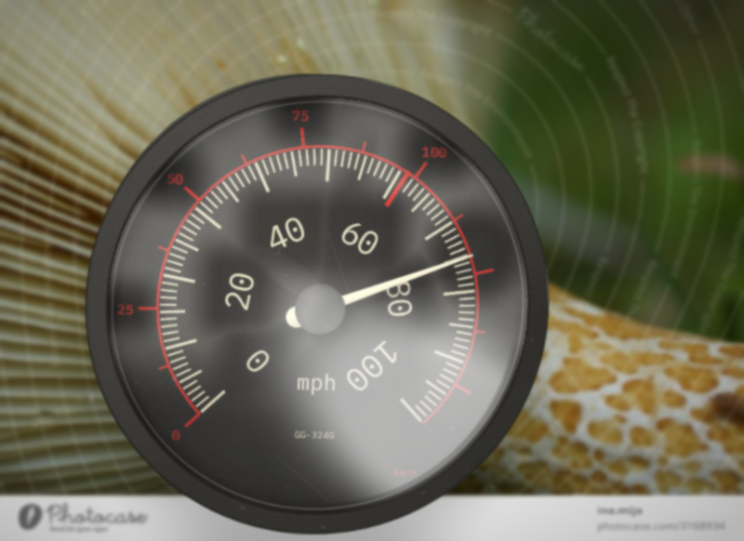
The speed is {"value": 75, "unit": "mph"}
